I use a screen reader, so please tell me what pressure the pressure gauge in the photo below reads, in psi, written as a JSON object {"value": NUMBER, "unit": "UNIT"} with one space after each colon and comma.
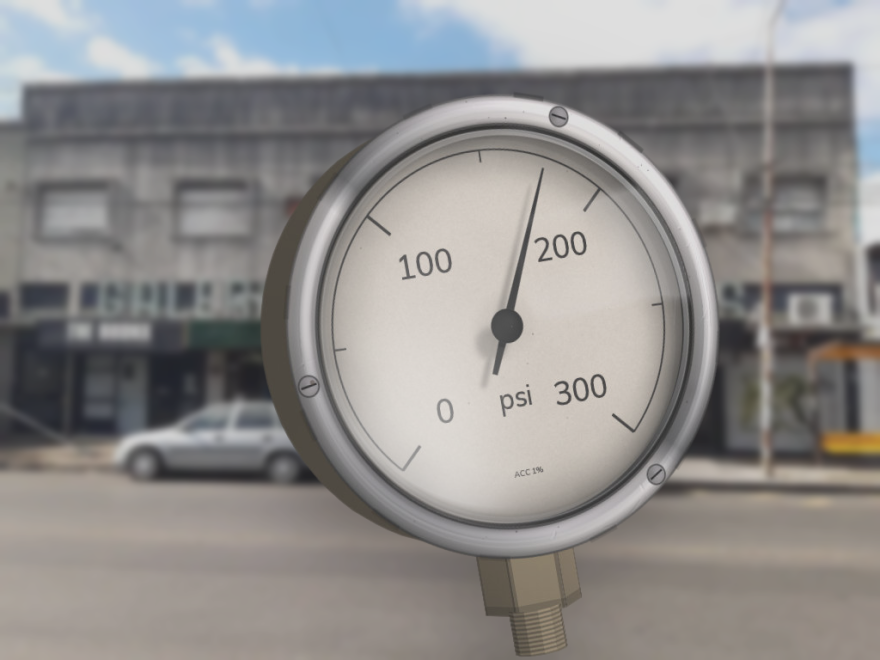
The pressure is {"value": 175, "unit": "psi"}
